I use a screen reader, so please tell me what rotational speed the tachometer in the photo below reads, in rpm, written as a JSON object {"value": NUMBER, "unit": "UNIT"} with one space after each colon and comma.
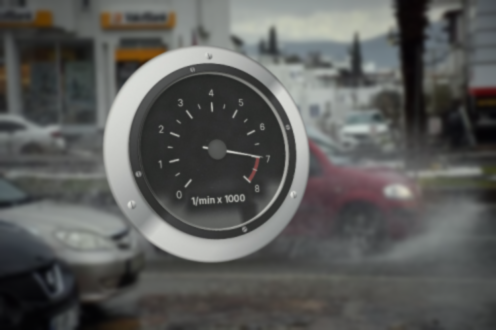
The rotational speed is {"value": 7000, "unit": "rpm"}
